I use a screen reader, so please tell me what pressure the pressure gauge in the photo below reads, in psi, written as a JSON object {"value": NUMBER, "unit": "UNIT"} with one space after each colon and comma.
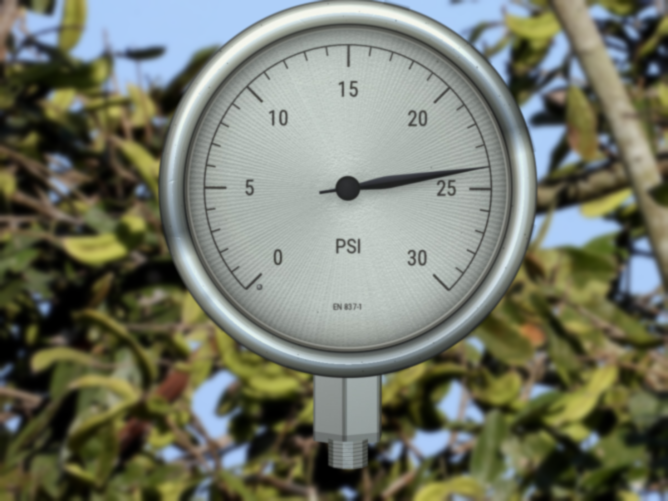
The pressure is {"value": 24, "unit": "psi"}
